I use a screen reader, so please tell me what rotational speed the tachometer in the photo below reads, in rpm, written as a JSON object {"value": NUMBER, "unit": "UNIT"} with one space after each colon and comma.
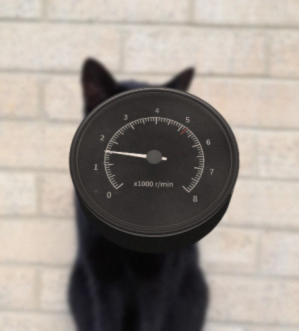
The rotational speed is {"value": 1500, "unit": "rpm"}
